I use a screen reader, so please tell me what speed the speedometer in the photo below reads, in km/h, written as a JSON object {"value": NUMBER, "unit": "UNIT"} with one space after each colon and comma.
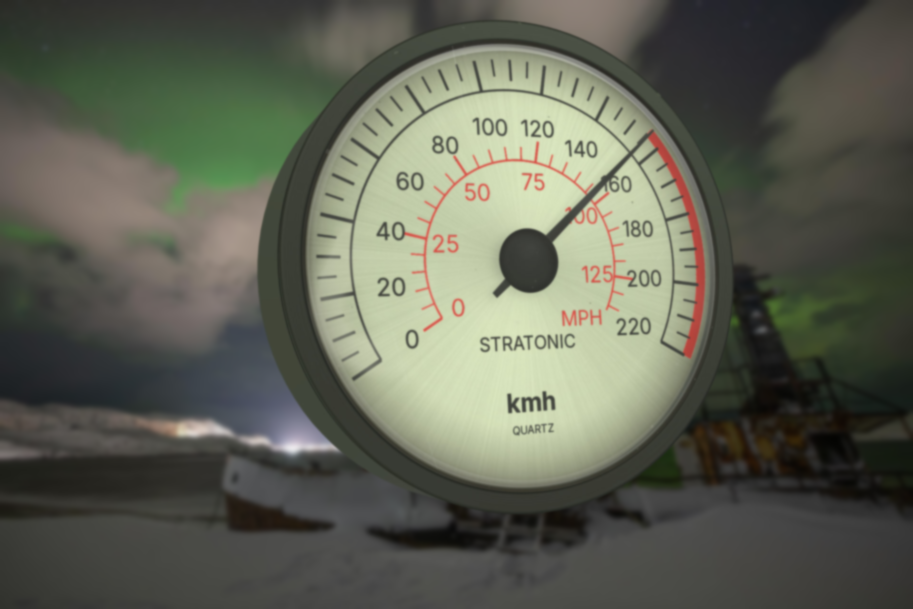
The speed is {"value": 155, "unit": "km/h"}
